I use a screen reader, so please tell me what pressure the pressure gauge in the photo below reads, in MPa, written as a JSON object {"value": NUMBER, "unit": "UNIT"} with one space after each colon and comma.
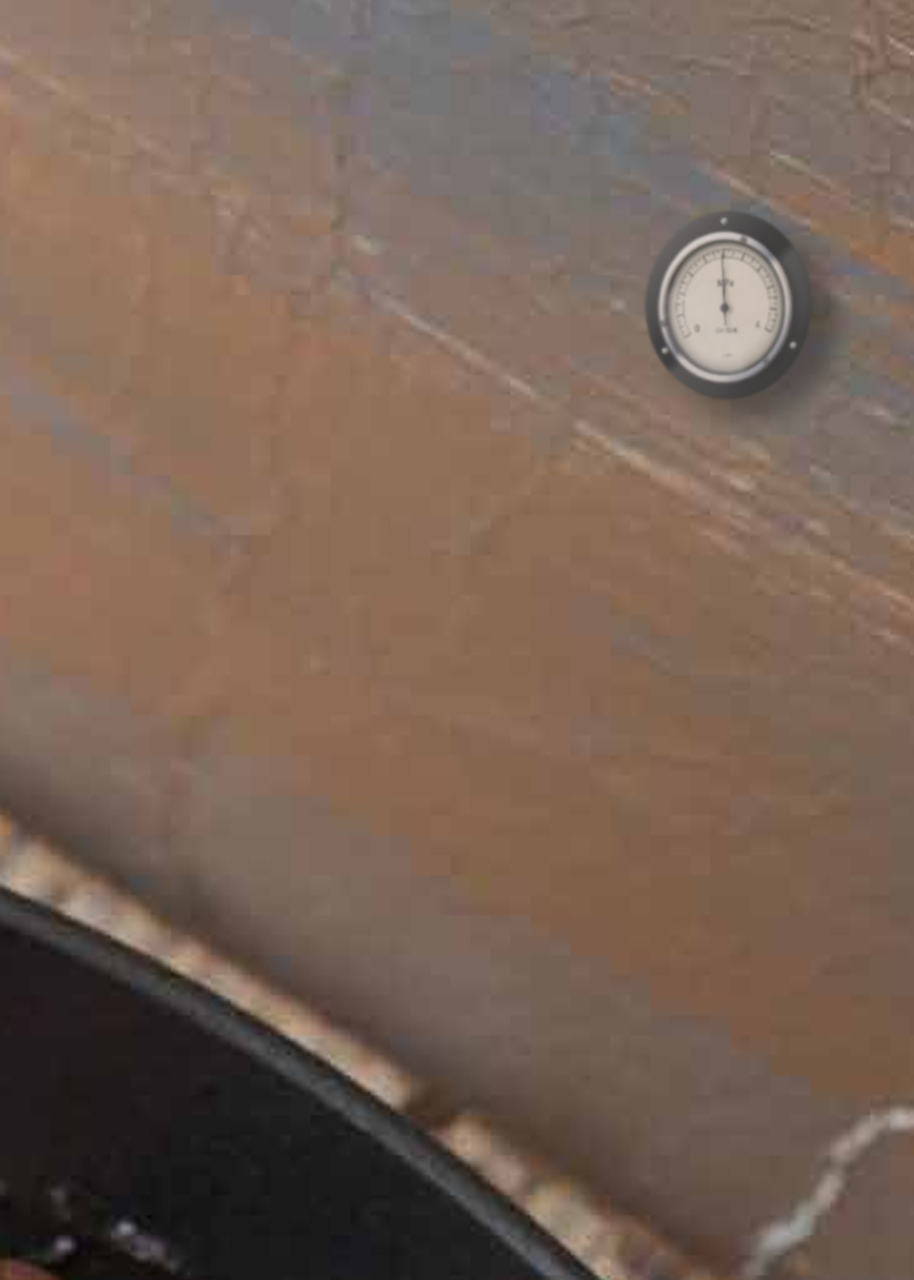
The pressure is {"value": 2, "unit": "MPa"}
